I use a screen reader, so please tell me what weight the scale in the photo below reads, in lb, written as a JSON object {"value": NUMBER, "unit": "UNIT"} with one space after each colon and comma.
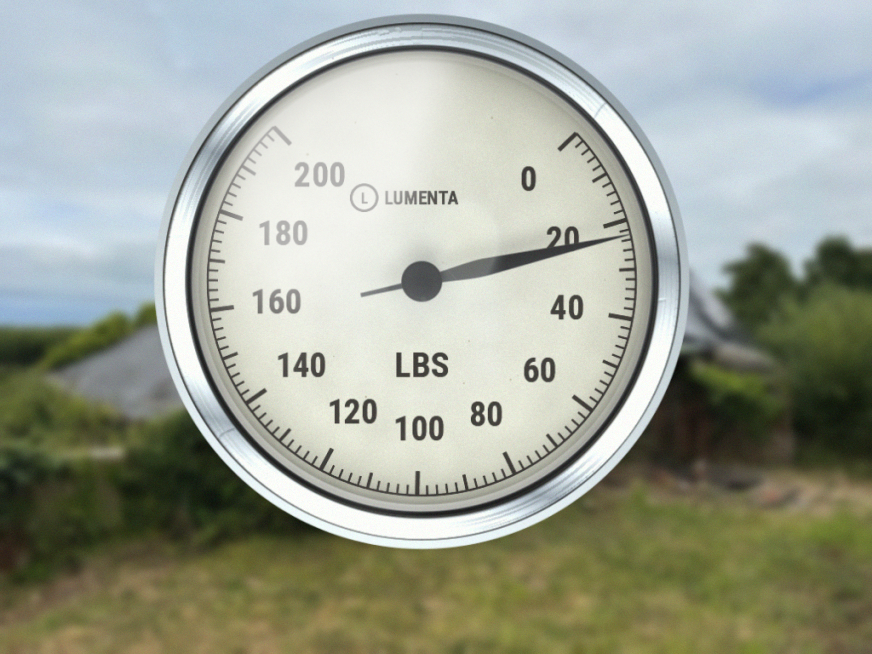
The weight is {"value": 23, "unit": "lb"}
